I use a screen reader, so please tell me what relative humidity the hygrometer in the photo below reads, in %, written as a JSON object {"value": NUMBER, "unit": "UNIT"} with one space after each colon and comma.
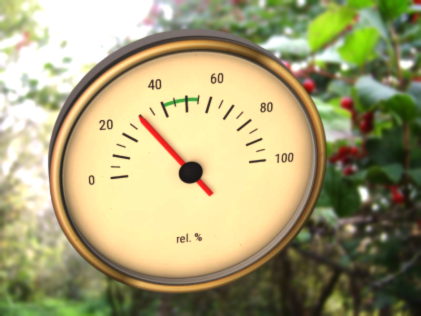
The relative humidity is {"value": 30, "unit": "%"}
